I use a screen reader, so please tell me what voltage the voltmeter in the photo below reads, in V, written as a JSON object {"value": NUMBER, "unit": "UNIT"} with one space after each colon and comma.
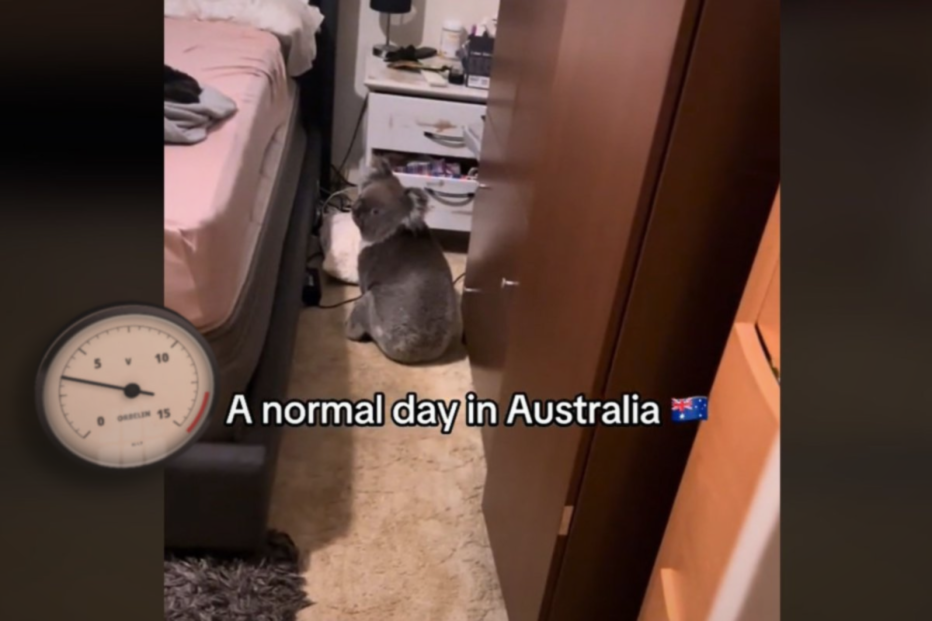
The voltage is {"value": 3.5, "unit": "V"}
